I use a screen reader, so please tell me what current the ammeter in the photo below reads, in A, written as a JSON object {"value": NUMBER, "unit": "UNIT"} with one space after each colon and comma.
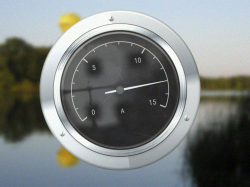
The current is {"value": 13, "unit": "A"}
